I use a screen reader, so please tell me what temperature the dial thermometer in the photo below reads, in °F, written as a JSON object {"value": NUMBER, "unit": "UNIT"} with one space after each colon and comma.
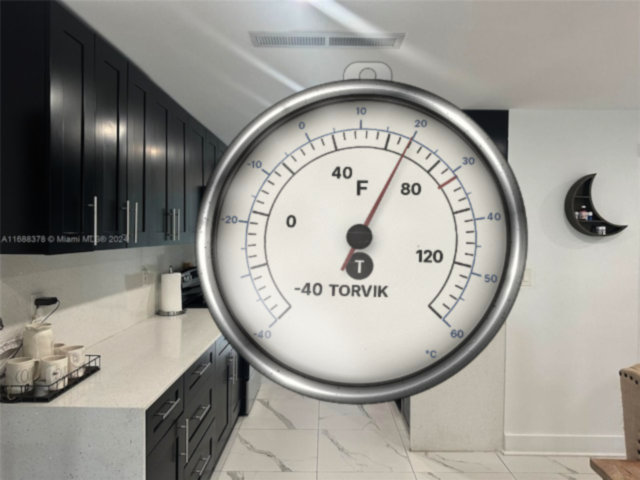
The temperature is {"value": 68, "unit": "°F"}
